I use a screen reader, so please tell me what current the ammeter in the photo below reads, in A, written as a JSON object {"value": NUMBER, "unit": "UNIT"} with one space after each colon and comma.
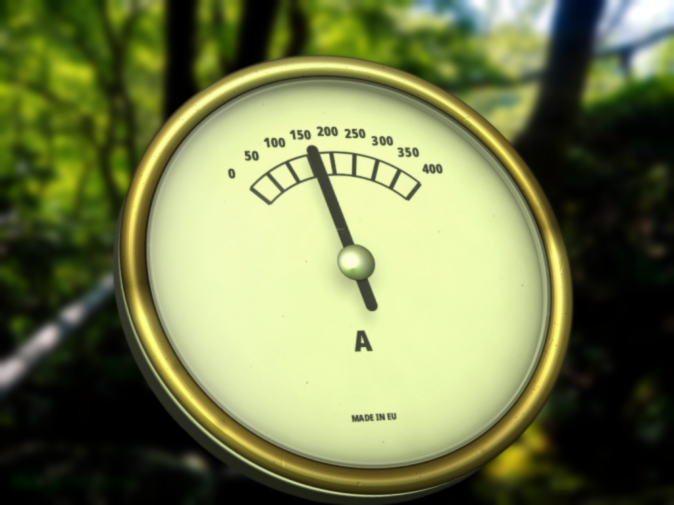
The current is {"value": 150, "unit": "A"}
